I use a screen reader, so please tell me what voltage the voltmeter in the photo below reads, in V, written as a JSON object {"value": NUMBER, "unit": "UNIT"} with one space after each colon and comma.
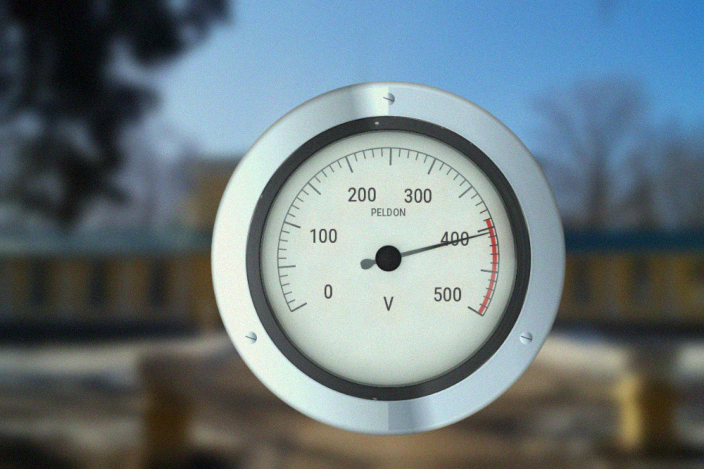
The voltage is {"value": 405, "unit": "V"}
